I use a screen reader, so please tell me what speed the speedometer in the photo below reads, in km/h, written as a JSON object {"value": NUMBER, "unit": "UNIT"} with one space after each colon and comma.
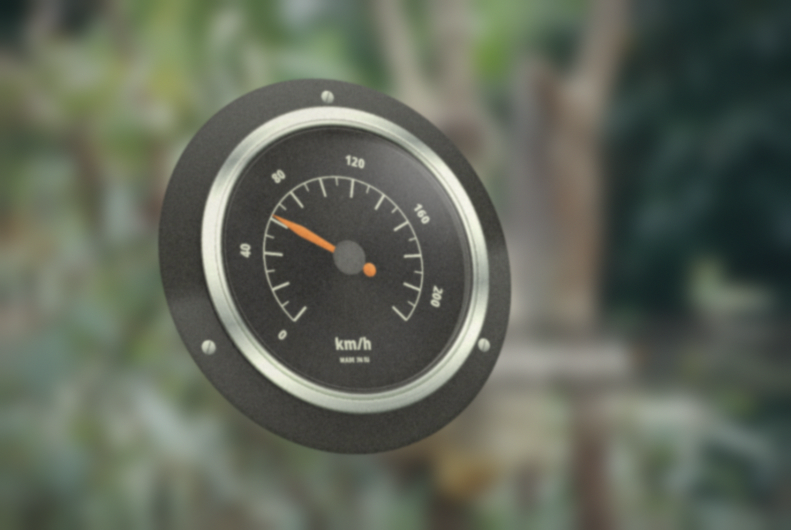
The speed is {"value": 60, "unit": "km/h"}
